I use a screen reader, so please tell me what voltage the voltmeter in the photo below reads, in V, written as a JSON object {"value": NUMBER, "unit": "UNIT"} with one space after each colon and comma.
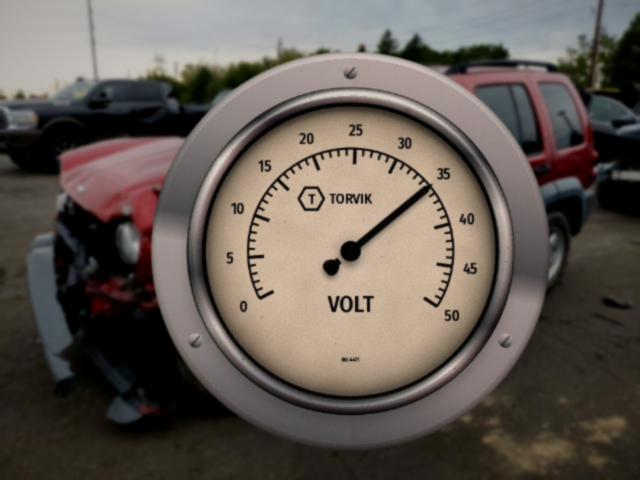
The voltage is {"value": 35, "unit": "V"}
